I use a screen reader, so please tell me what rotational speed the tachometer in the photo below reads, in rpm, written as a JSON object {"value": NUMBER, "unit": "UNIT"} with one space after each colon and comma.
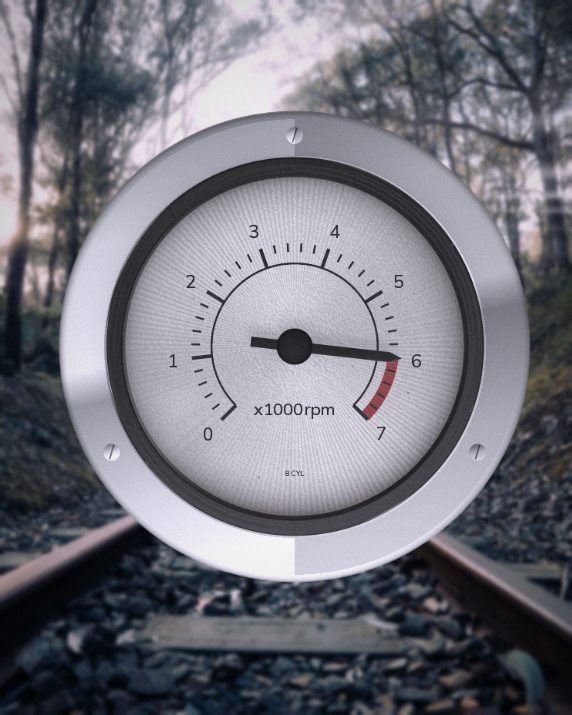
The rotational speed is {"value": 6000, "unit": "rpm"}
